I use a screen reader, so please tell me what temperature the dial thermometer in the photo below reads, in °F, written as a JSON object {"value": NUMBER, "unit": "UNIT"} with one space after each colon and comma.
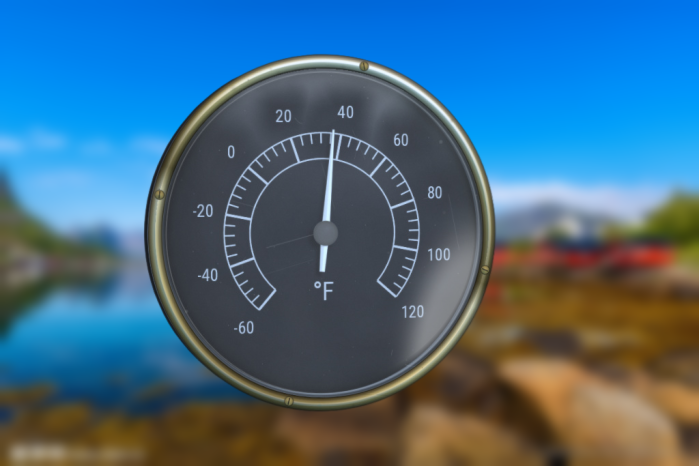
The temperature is {"value": 36, "unit": "°F"}
